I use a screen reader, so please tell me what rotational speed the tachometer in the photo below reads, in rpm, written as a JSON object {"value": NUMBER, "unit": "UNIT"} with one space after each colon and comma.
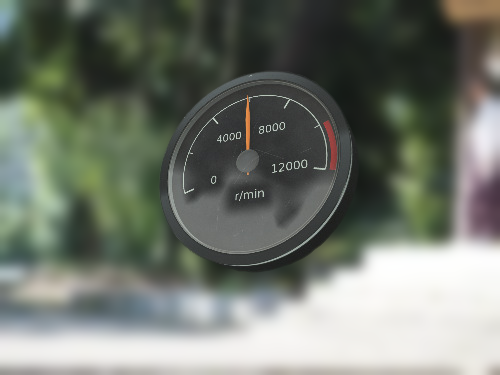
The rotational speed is {"value": 6000, "unit": "rpm"}
